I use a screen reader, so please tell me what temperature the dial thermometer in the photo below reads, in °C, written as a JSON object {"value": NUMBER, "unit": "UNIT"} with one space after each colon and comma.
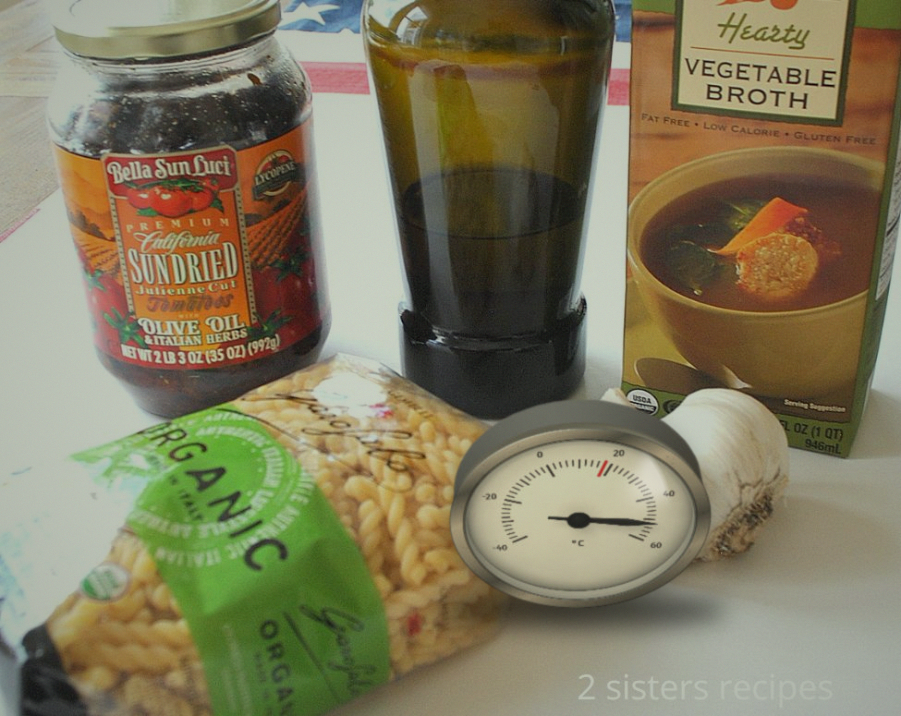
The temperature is {"value": 50, "unit": "°C"}
